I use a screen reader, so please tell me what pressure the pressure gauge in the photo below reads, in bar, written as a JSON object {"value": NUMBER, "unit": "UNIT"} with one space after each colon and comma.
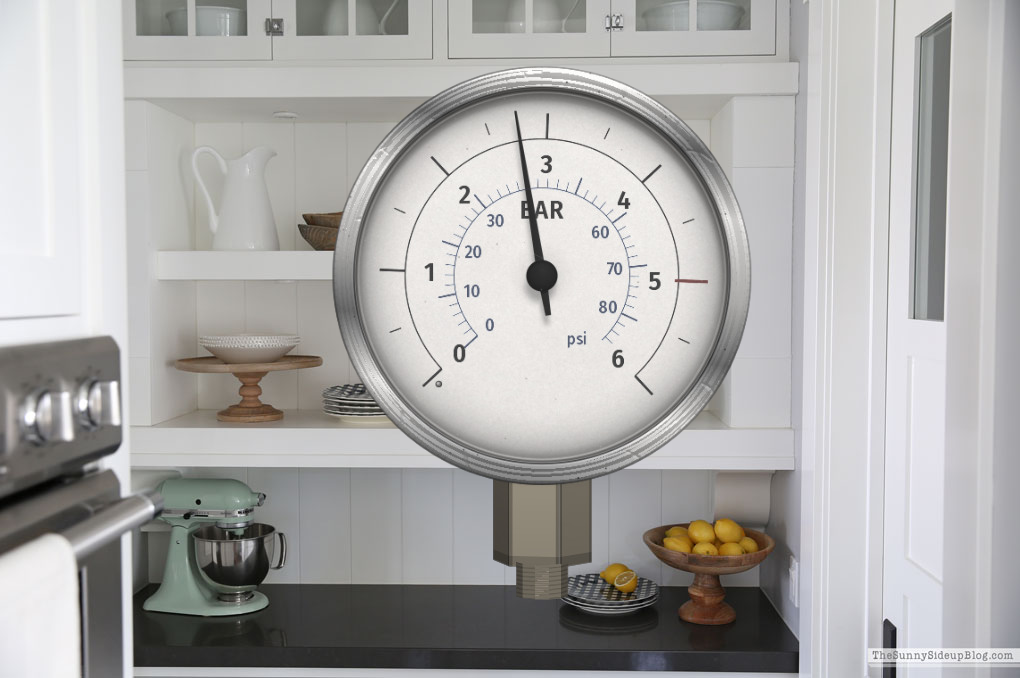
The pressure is {"value": 2.75, "unit": "bar"}
